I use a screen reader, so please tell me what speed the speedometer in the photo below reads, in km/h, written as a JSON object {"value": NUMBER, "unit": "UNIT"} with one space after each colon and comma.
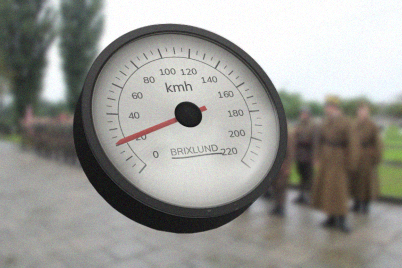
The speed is {"value": 20, "unit": "km/h"}
